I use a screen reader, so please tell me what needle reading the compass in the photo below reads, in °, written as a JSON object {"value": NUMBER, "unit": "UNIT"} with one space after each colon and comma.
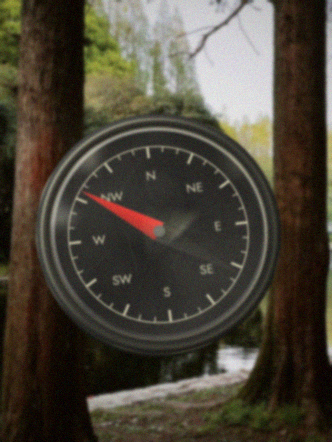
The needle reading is {"value": 305, "unit": "°"}
